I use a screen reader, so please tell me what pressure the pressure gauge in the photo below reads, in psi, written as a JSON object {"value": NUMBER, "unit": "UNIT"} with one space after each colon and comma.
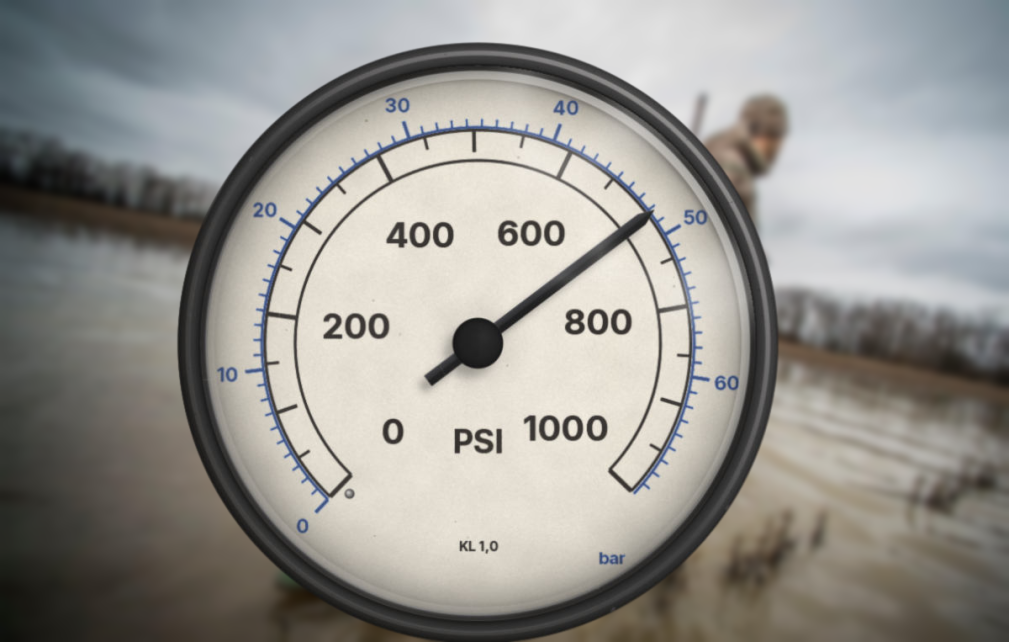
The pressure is {"value": 700, "unit": "psi"}
